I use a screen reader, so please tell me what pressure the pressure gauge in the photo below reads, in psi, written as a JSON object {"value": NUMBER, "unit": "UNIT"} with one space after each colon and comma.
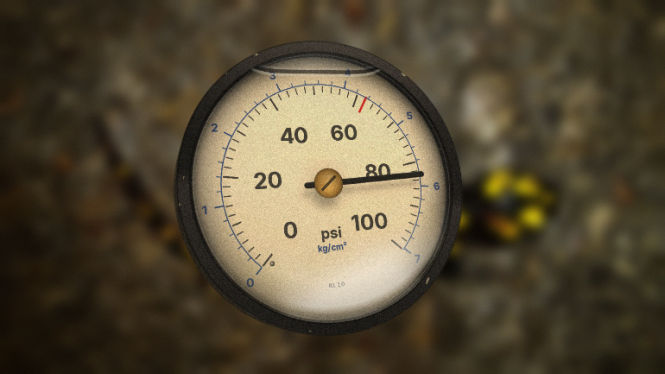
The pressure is {"value": 83, "unit": "psi"}
